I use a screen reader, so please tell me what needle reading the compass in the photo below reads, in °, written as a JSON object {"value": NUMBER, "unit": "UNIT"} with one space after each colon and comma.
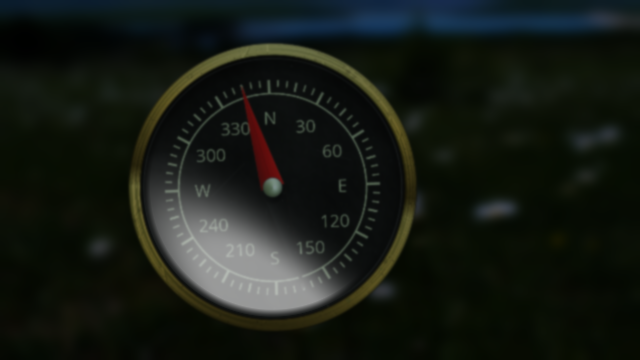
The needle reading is {"value": 345, "unit": "°"}
